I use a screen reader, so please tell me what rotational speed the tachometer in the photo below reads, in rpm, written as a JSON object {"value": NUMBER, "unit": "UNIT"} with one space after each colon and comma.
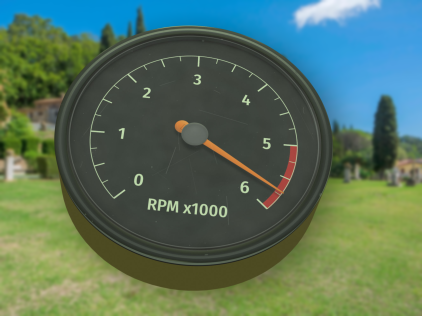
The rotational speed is {"value": 5750, "unit": "rpm"}
